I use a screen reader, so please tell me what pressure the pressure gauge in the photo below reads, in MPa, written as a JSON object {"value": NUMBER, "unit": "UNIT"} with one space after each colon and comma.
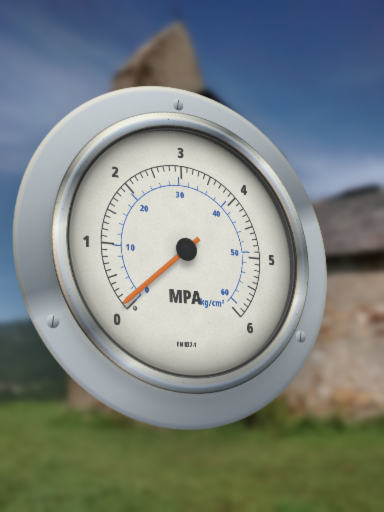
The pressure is {"value": 0.1, "unit": "MPa"}
